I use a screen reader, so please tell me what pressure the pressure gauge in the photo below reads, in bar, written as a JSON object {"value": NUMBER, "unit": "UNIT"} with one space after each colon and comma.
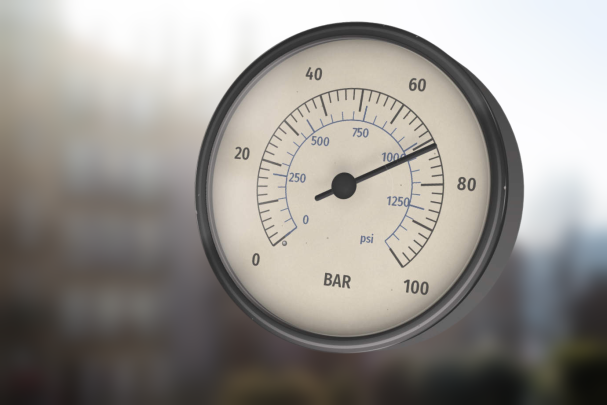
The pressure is {"value": 72, "unit": "bar"}
